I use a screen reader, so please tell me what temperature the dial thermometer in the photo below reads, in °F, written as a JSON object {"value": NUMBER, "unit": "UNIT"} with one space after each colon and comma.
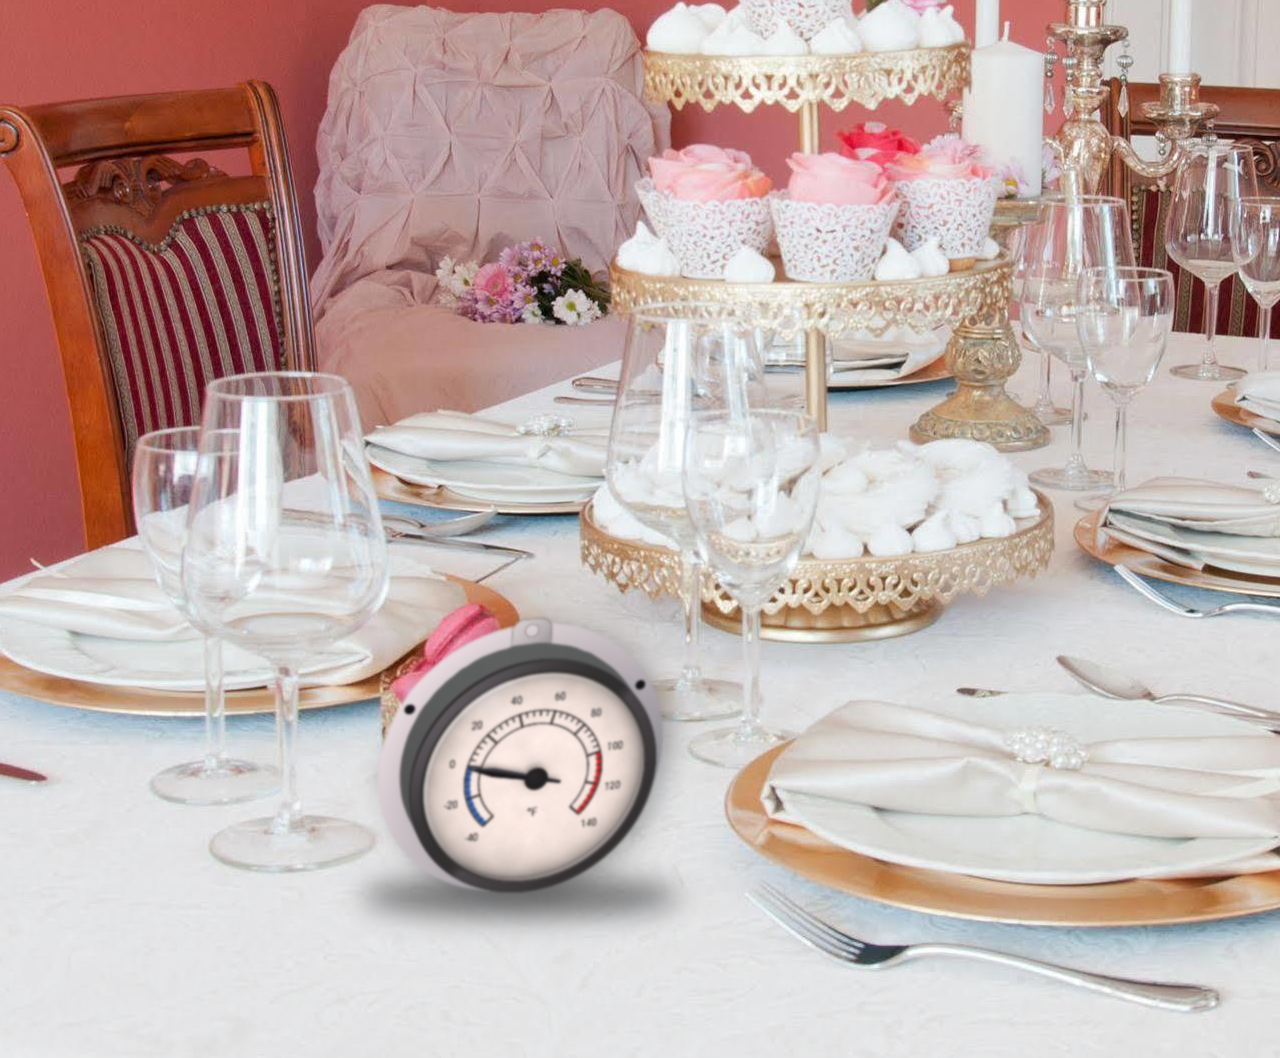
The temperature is {"value": 0, "unit": "°F"}
